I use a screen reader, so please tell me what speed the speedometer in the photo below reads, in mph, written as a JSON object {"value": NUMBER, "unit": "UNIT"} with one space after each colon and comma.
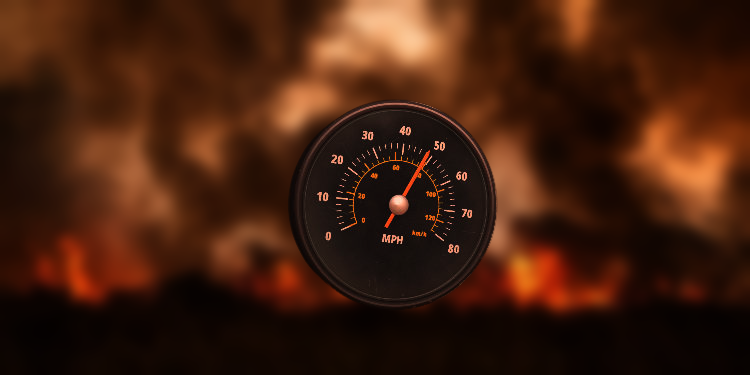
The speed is {"value": 48, "unit": "mph"}
